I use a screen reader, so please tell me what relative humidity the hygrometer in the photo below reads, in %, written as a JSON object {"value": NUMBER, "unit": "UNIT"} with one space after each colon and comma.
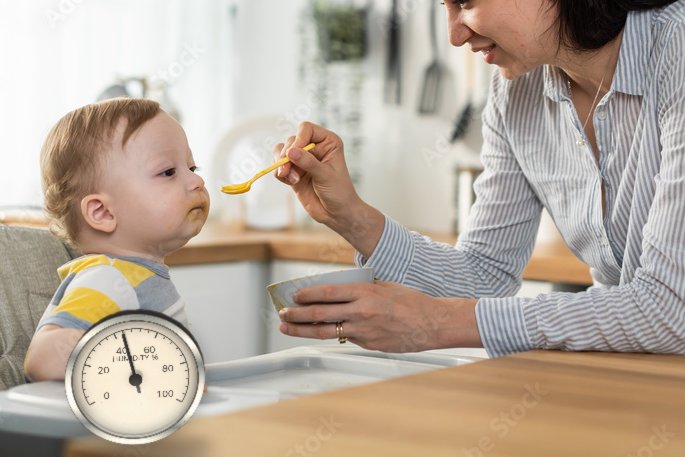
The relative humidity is {"value": 44, "unit": "%"}
